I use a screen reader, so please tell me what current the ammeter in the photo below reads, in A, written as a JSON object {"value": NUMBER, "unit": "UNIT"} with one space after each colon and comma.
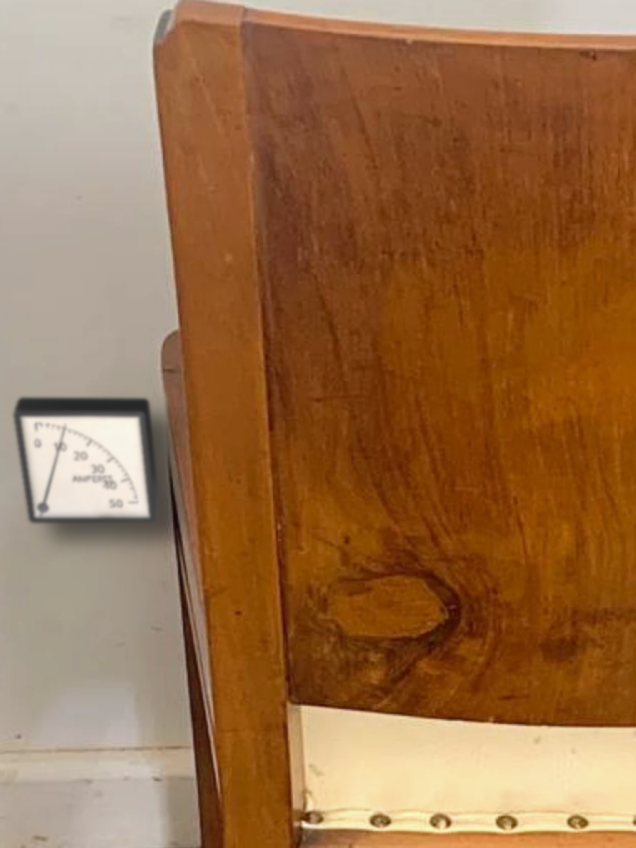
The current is {"value": 10, "unit": "A"}
